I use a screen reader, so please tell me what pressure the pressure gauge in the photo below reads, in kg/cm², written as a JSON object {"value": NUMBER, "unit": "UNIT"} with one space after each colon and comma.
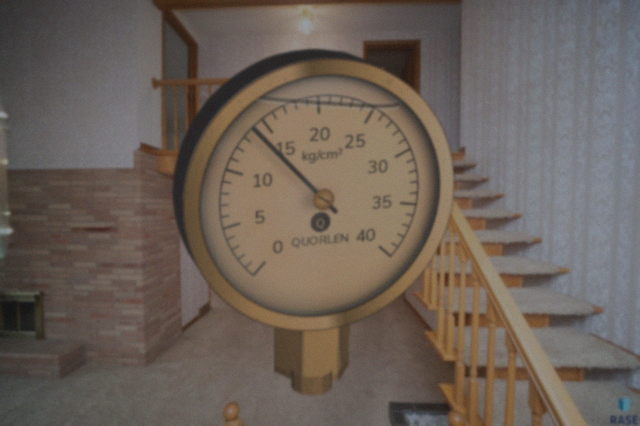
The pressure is {"value": 14, "unit": "kg/cm²"}
